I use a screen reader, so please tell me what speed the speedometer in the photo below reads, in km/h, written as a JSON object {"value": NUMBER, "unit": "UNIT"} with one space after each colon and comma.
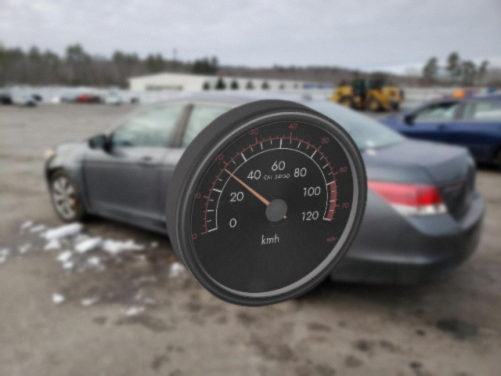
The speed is {"value": 30, "unit": "km/h"}
